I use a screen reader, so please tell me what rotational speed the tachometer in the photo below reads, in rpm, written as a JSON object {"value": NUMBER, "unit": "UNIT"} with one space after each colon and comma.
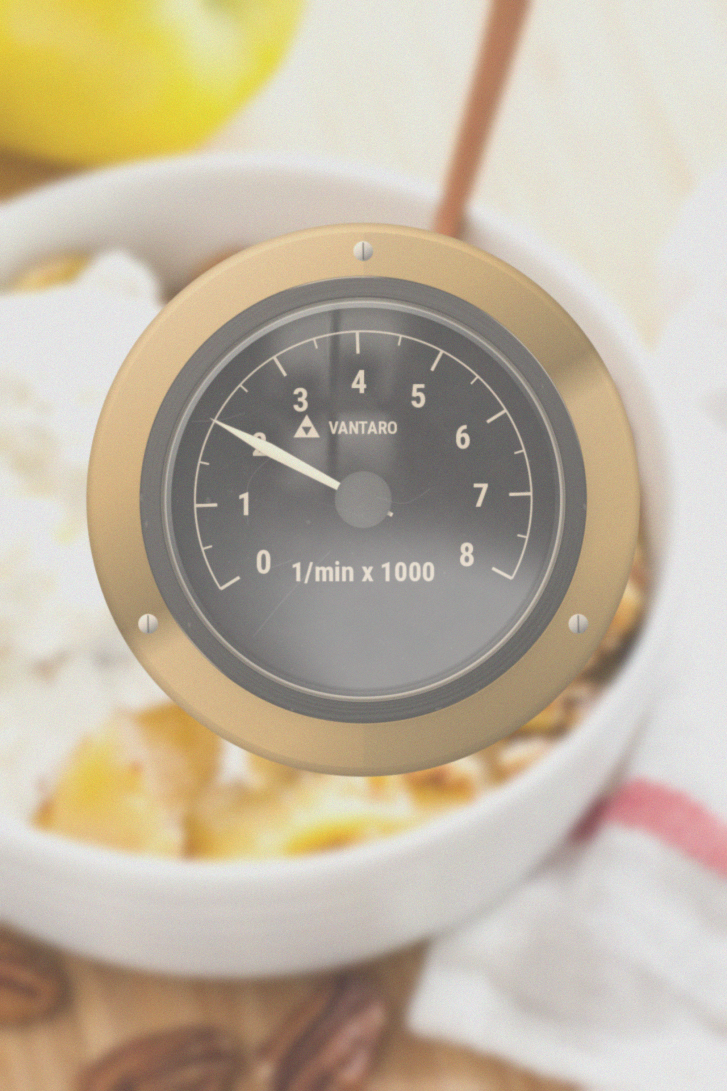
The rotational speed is {"value": 2000, "unit": "rpm"}
